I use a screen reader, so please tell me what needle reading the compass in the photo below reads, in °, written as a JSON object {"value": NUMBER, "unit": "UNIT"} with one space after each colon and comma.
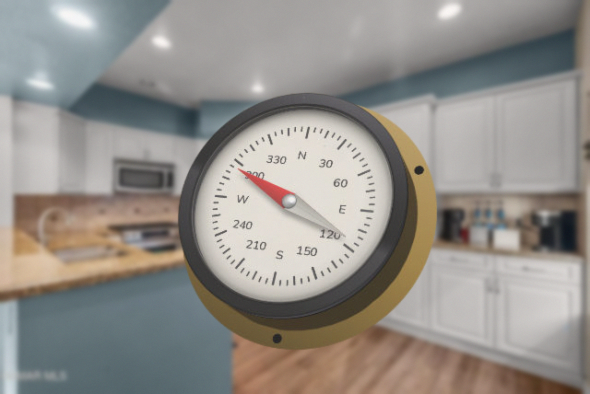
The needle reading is {"value": 295, "unit": "°"}
